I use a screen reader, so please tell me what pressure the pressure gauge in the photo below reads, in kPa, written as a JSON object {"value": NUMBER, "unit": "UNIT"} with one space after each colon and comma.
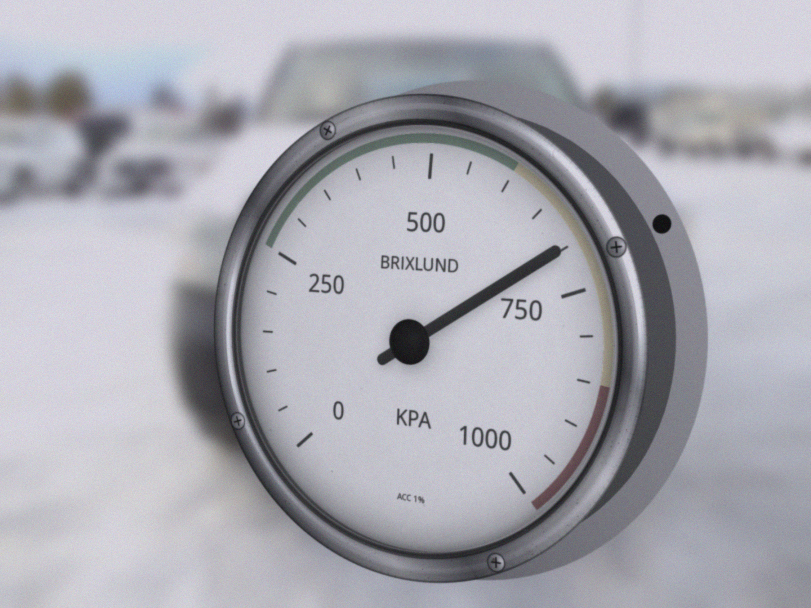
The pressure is {"value": 700, "unit": "kPa"}
